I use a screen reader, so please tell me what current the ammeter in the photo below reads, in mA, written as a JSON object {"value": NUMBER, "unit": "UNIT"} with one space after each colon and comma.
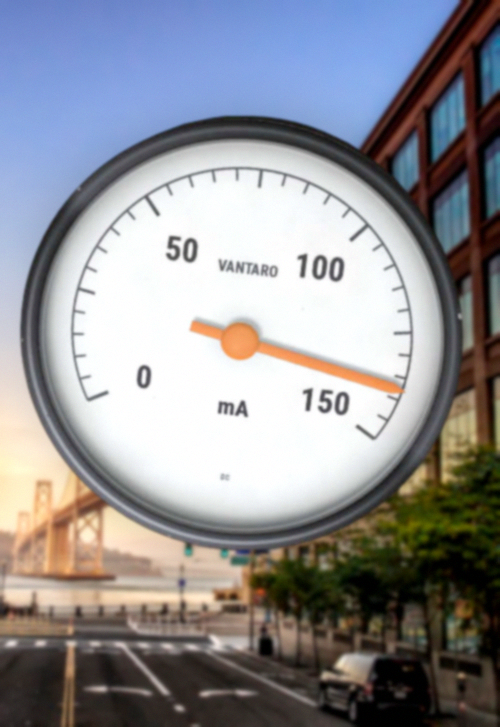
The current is {"value": 137.5, "unit": "mA"}
